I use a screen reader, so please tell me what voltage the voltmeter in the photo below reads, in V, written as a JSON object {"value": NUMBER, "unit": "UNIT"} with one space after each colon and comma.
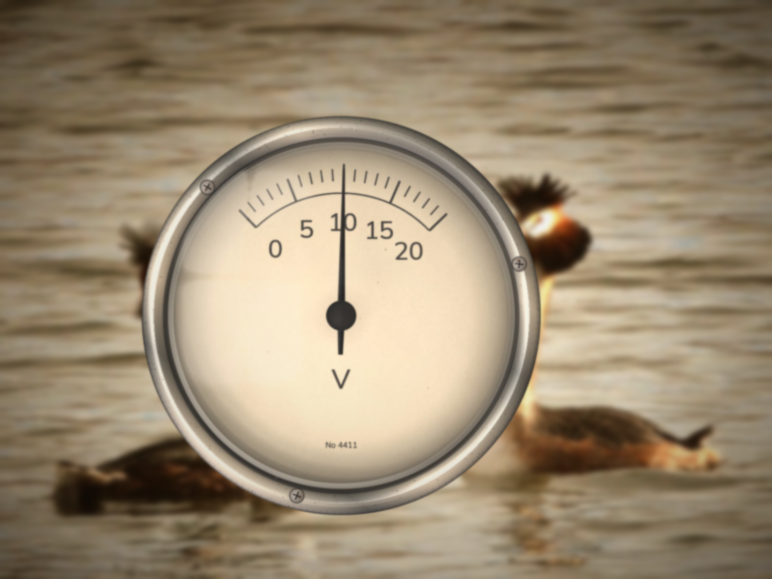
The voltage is {"value": 10, "unit": "V"}
